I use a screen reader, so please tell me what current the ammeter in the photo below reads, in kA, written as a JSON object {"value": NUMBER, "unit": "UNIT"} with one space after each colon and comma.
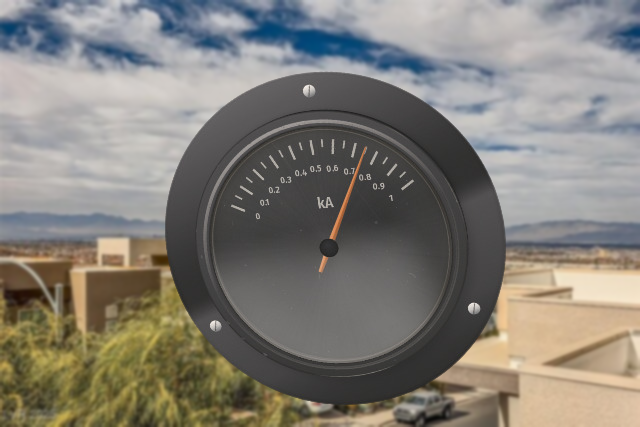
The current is {"value": 0.75, "unit": "kA"}
